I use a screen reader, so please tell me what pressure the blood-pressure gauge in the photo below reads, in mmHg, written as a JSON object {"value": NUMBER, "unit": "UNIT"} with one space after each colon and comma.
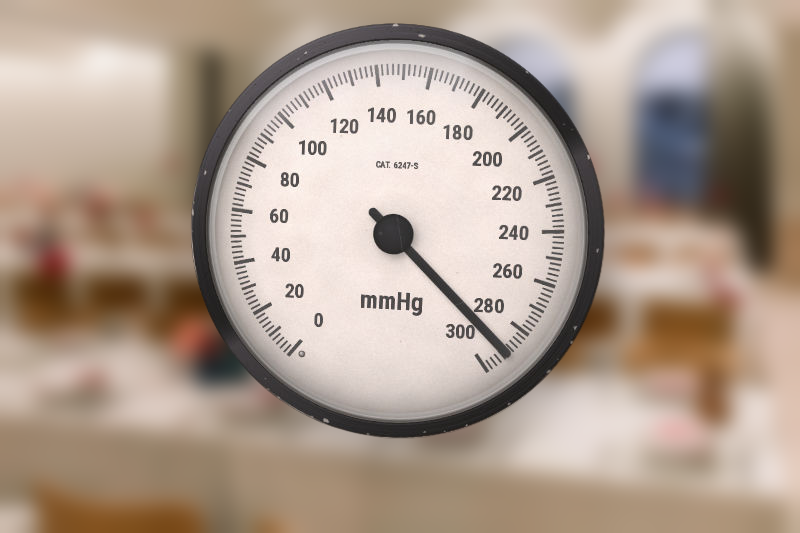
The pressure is {"value": 290, "unit": "mmHg"}
